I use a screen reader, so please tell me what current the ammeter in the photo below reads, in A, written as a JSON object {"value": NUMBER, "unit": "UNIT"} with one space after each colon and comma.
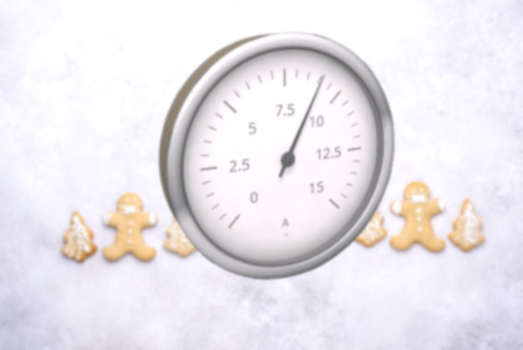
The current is {"value": 9, "unit": "A"}
